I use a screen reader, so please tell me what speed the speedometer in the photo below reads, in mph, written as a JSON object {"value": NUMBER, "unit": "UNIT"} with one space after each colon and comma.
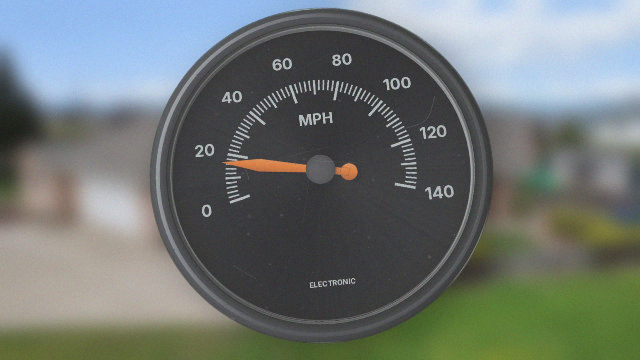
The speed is {"value": 16, "unit": "mph"}
